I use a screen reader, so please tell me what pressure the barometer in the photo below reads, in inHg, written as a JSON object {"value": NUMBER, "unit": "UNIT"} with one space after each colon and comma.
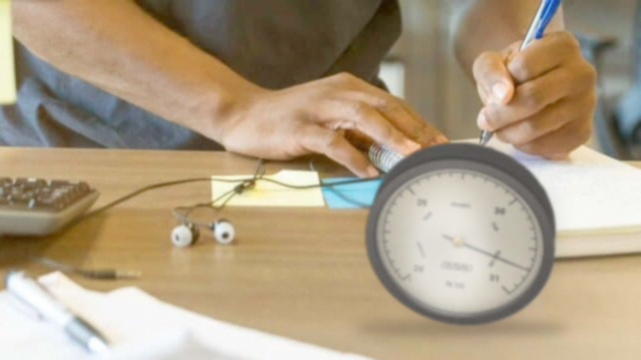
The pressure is {"value": 30.7, "unit": "inHg"}
